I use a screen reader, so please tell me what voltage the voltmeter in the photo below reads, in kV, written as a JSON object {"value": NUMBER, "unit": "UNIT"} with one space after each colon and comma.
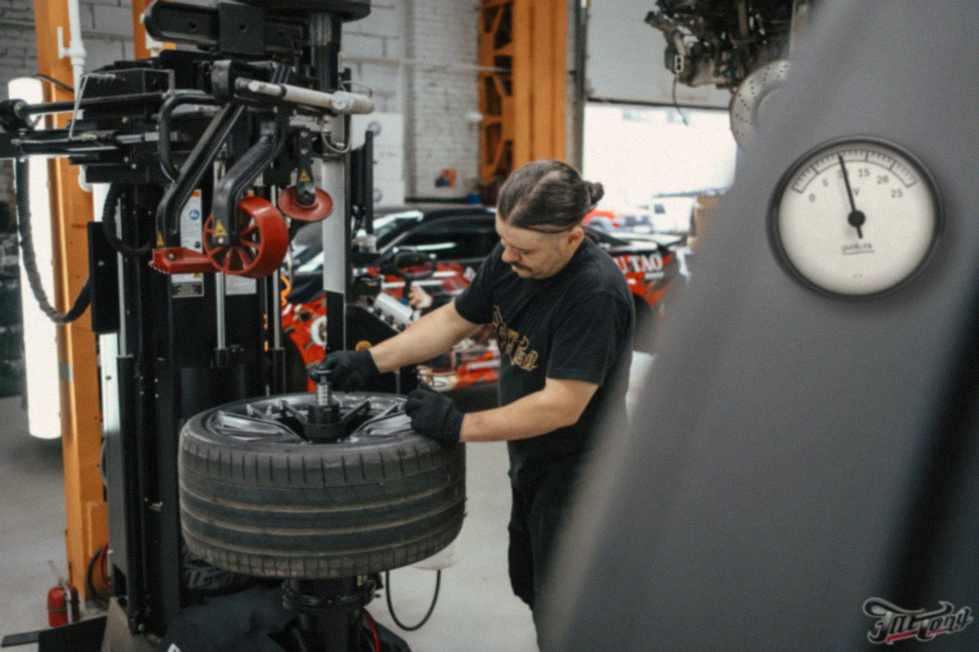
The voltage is {"value": 10, "unit": "kV"}
